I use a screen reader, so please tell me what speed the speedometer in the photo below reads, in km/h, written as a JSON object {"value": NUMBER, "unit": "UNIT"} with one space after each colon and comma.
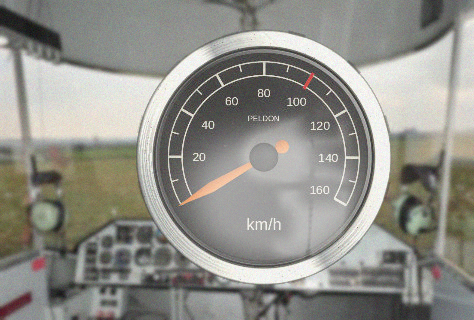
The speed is {"value": 0, "unit": "km/h"}
